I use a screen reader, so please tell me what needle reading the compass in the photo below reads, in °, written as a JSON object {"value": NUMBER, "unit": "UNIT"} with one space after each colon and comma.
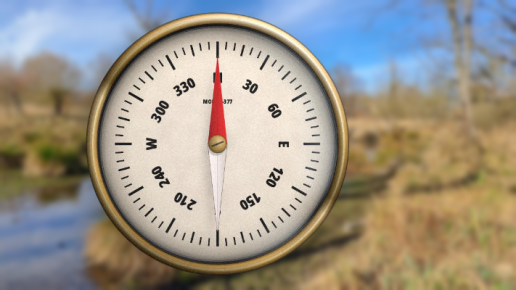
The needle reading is {"value": 0, "unit": "°"}
